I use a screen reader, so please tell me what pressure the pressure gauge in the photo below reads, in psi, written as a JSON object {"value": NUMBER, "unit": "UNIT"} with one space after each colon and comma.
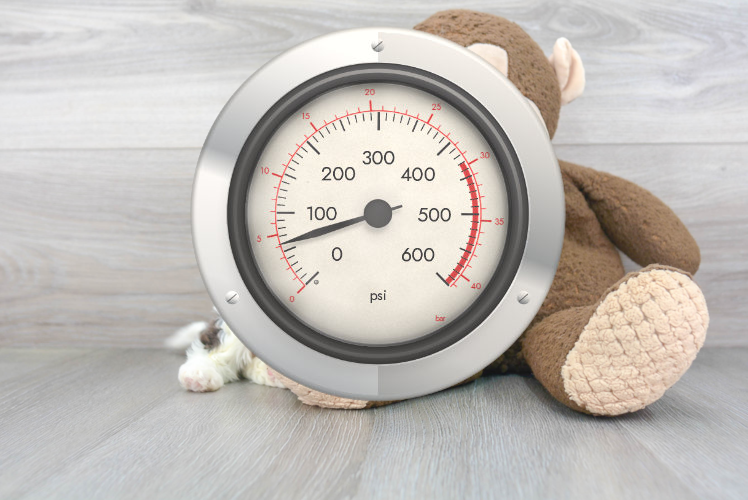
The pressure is {"value": 60, "unit": "psi"}
